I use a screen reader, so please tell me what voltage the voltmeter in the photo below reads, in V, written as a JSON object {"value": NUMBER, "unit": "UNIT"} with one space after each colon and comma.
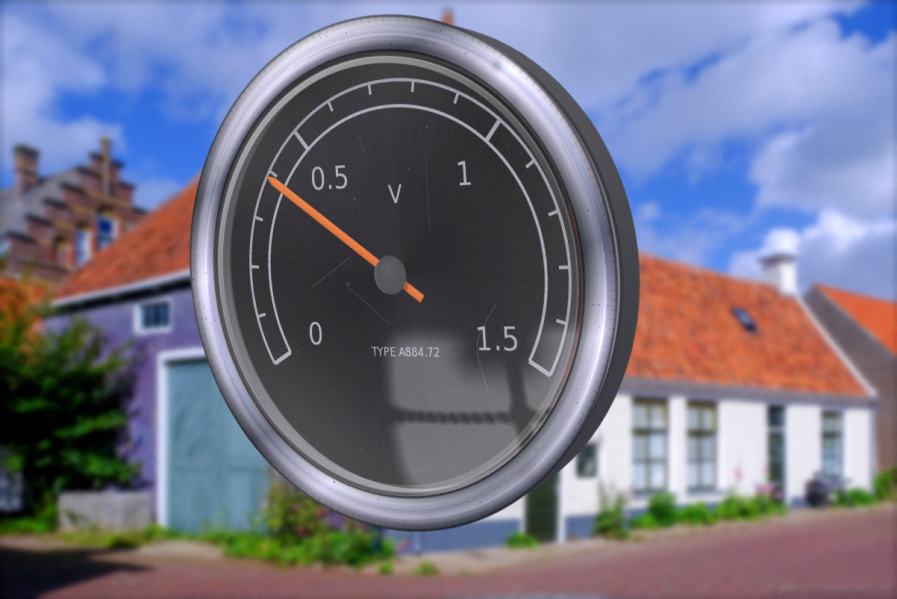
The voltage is {"value": 0.4, "unit": "V"}
